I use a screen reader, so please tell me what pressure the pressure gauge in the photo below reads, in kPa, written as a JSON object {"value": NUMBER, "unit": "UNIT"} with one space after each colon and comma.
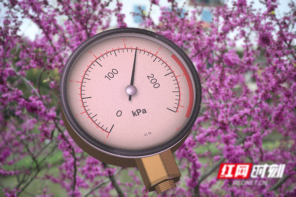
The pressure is {"value": 150, "unit": "kPa"}
